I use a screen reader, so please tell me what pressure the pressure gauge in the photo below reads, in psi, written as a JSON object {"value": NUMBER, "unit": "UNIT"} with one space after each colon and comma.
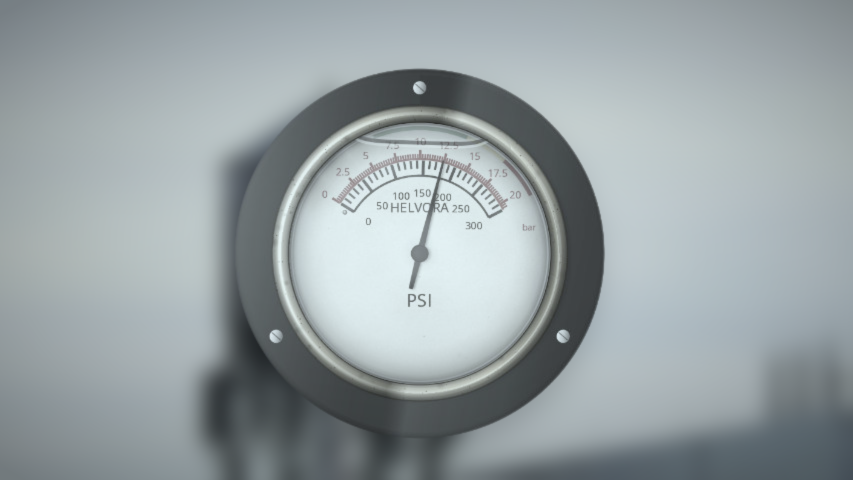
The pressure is {"value": 180, "unit": "psi"}
